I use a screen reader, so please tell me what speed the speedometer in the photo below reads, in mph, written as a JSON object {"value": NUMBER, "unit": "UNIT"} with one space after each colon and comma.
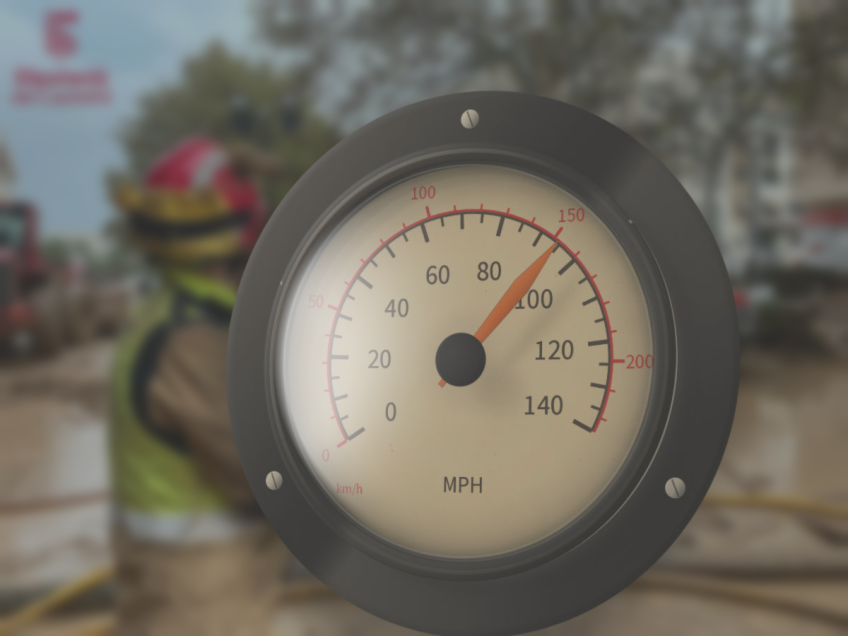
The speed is {"value": 95, "unit": "mph"}
